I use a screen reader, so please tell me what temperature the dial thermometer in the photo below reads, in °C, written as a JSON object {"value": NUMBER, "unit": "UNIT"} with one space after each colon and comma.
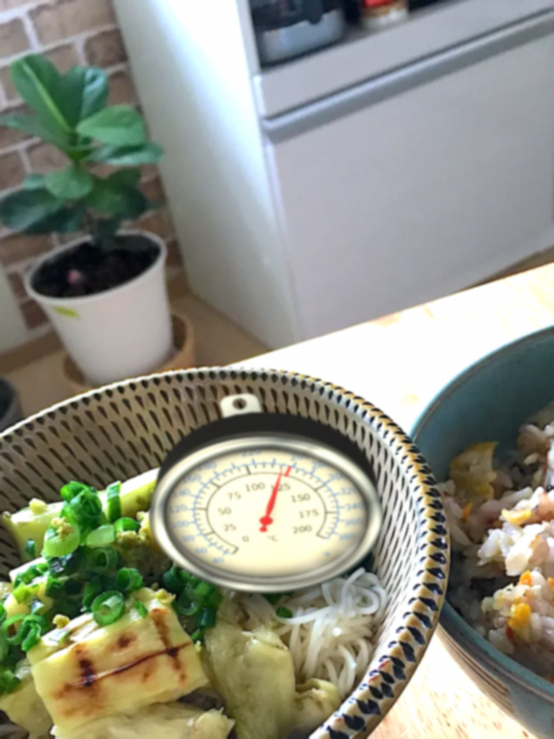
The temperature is {"value": 120, "unit": "°C"}
